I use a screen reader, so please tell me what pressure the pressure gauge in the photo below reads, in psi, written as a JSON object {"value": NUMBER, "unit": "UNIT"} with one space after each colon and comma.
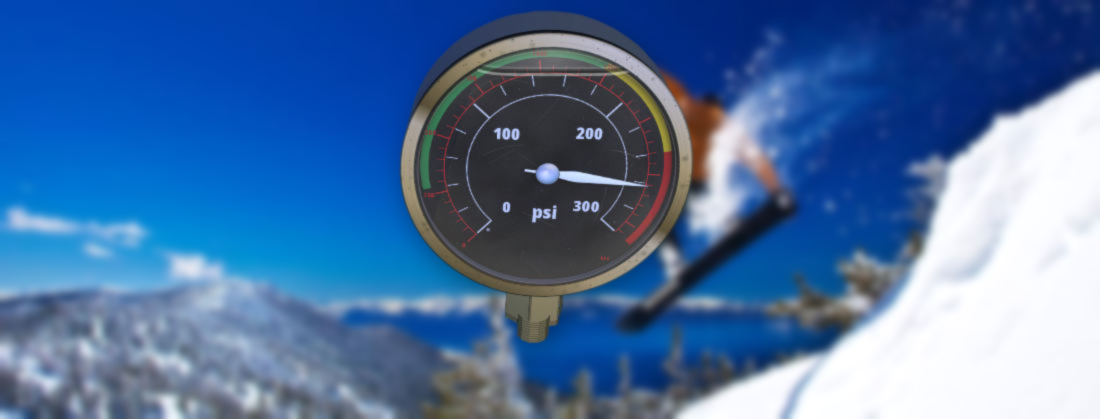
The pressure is {"value": 260, "unit": "psi"}
